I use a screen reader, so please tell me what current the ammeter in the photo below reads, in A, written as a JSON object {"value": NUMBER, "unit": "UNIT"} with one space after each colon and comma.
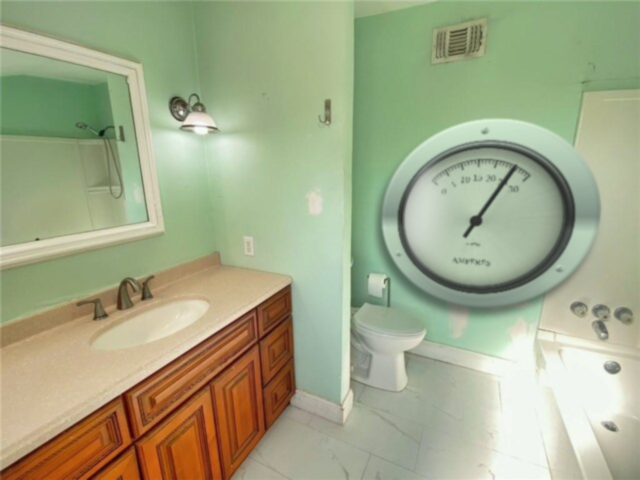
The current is {"value": 25, "unit": "A"}
